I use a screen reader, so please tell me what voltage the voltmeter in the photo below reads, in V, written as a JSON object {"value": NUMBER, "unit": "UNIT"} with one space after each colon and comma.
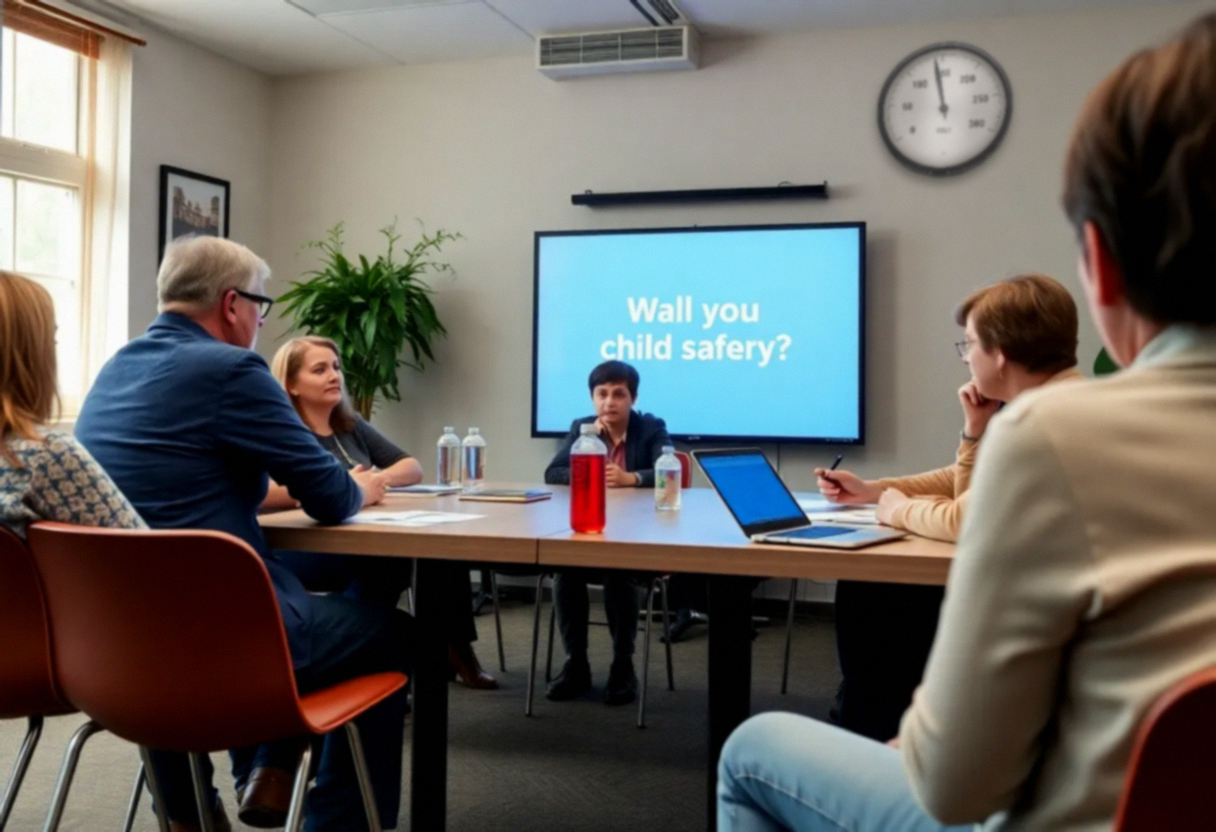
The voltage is {"value": 140, "unit": "V"}
